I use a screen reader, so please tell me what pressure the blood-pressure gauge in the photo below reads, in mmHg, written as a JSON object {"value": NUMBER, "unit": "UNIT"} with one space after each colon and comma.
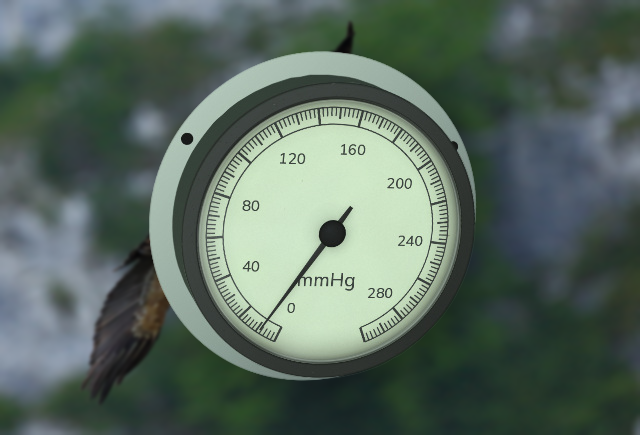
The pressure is {"value": 10, "unit": "mmHg"}
